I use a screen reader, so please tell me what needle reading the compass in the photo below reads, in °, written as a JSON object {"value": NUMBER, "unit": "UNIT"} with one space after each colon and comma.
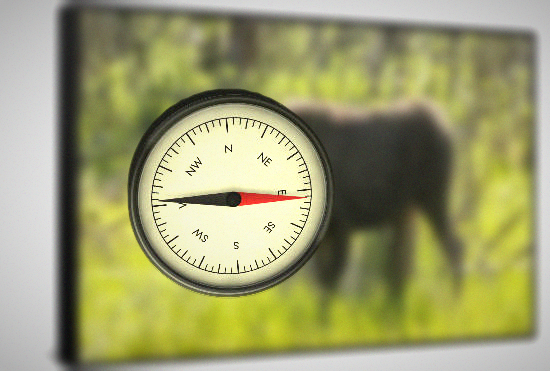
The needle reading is {"value": 95, "unit": "°"}
